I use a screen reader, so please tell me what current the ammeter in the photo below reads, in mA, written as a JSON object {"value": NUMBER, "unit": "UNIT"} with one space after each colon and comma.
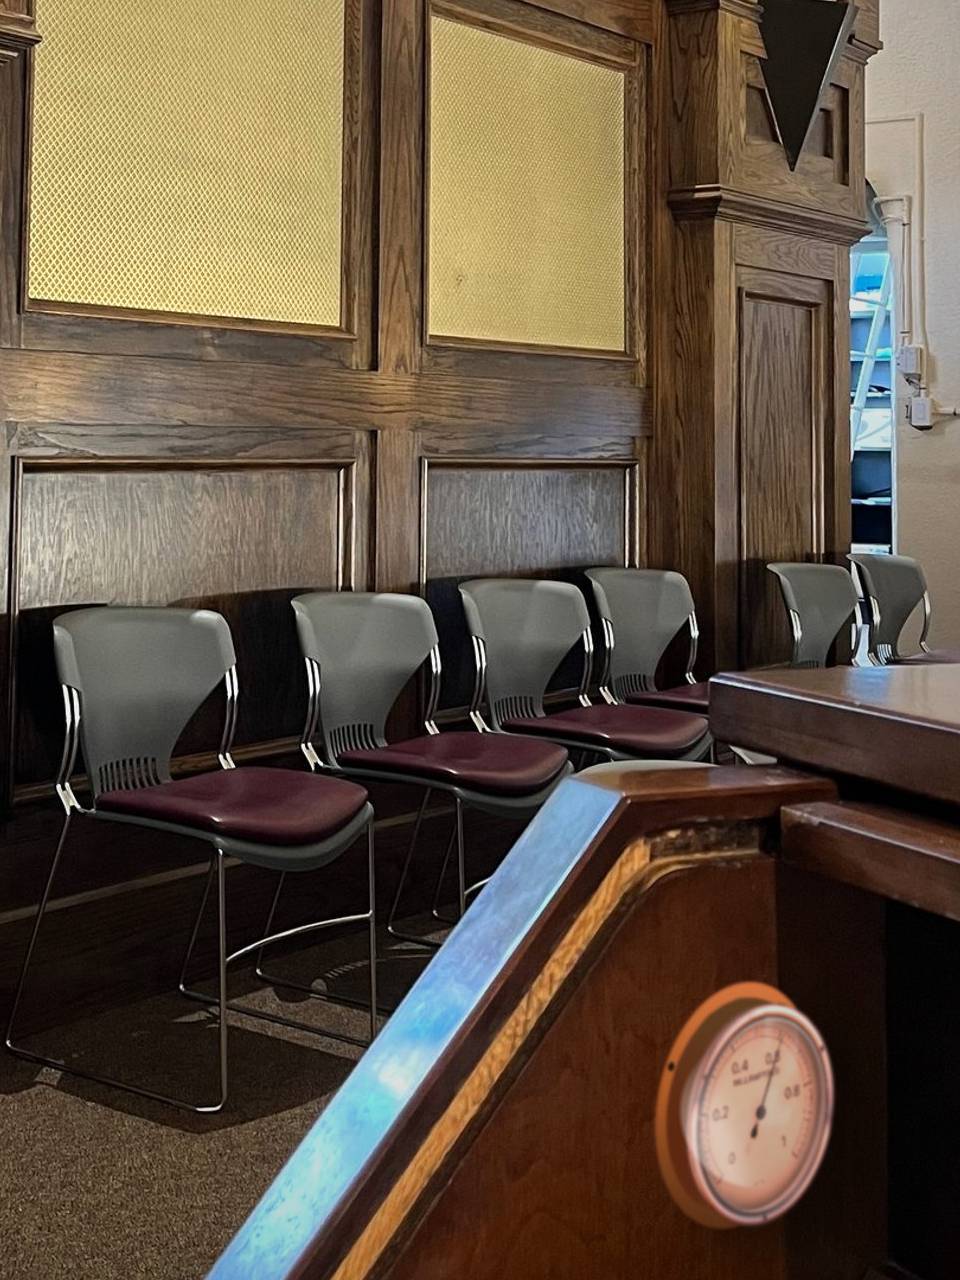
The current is {"value": 0.6, "unit": "mA"}
